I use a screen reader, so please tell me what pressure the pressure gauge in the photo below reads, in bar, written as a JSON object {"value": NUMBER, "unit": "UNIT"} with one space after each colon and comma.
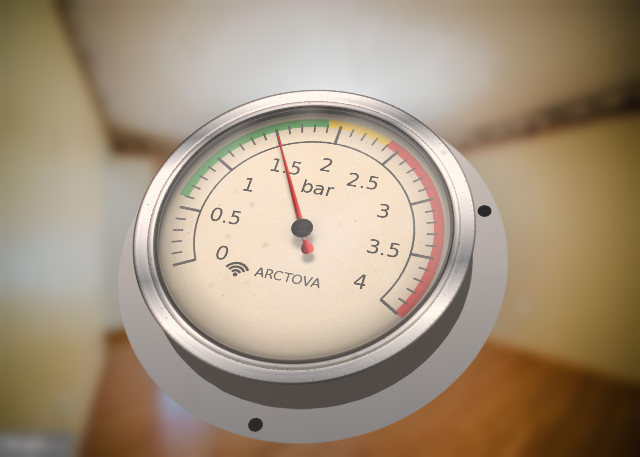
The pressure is {"value": 1.5, "unit": "bar"}
